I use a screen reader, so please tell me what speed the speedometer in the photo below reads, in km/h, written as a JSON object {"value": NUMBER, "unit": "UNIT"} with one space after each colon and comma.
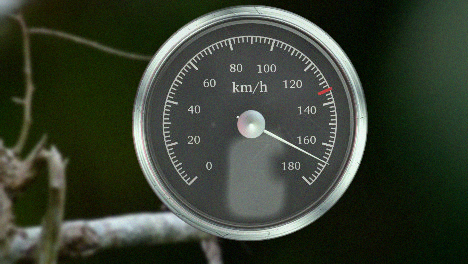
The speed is {"value": 168, "unit": "km/h"}
